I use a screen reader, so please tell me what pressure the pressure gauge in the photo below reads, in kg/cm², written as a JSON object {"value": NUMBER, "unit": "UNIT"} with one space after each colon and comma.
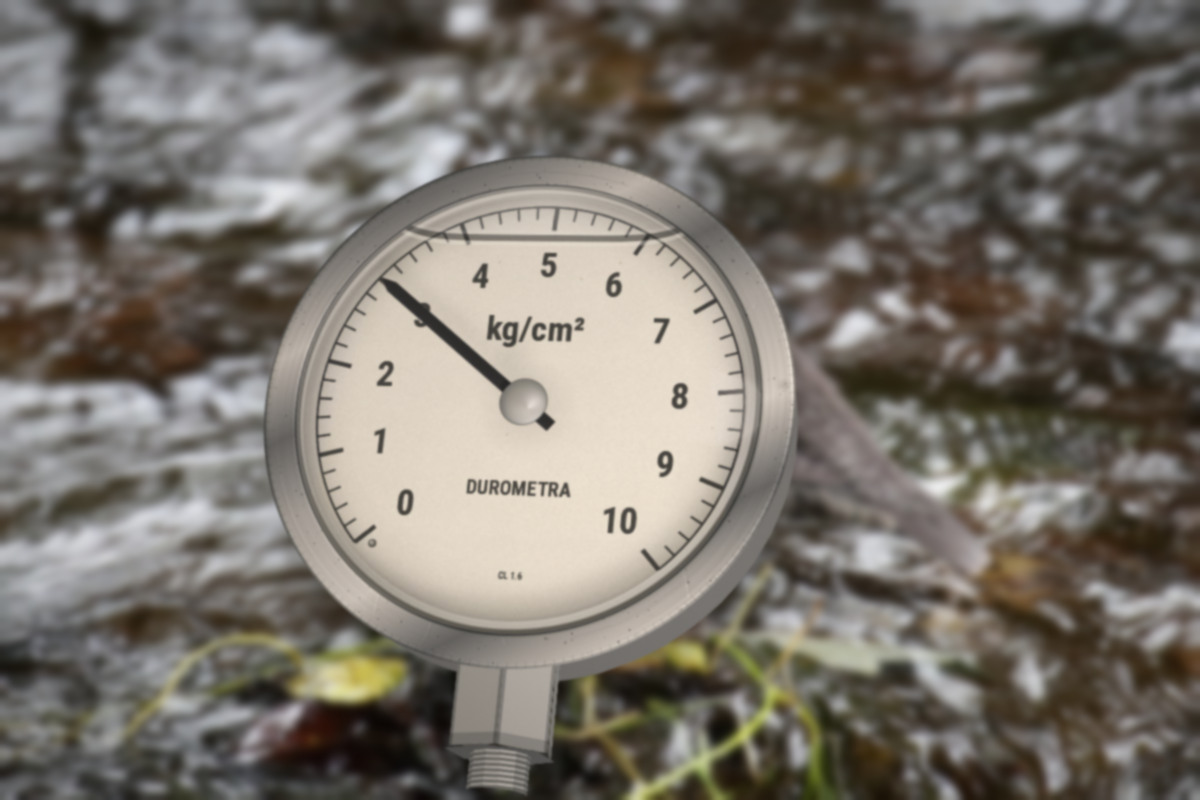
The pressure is {"value": 3, "unit": "kg/cm²"}
